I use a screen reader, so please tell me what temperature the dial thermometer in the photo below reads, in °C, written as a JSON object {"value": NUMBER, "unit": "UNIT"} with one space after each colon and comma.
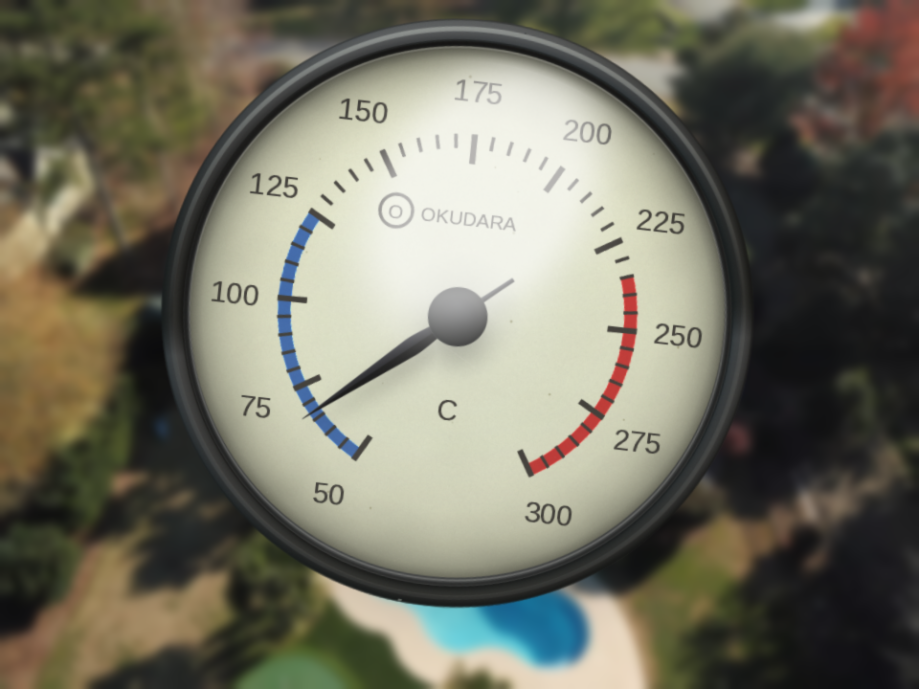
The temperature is {"value": 67.5, "unit": "°C"}
